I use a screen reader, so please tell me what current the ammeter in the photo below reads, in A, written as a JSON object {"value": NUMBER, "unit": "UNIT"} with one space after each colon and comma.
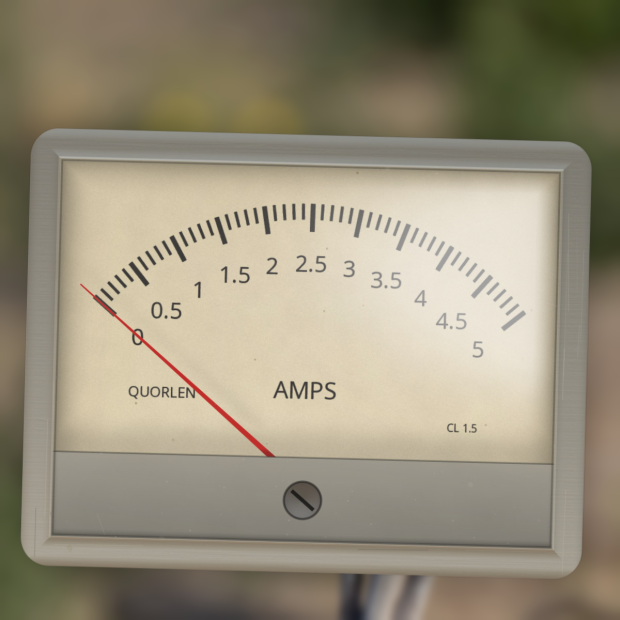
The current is {"value": 0, "unit": "A"}
